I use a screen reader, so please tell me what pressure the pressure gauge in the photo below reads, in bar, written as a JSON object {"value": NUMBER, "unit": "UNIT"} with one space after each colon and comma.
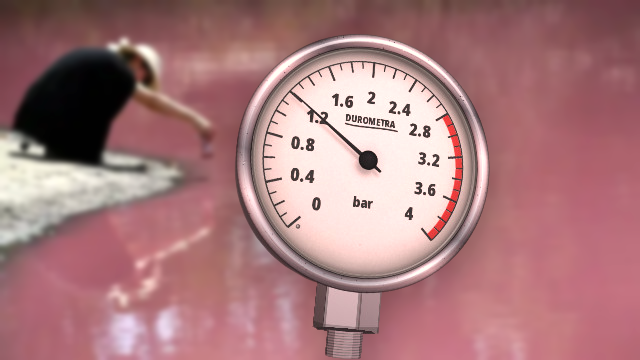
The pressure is {"value": 1.2, "unit": "bar"}
